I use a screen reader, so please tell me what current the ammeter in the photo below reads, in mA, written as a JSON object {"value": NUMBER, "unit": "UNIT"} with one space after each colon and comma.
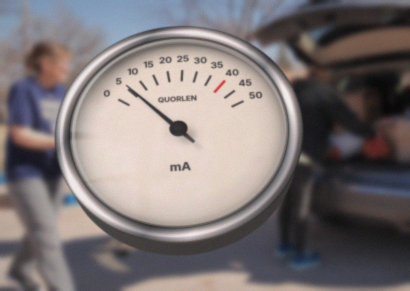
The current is {"value": 5, "unit": "mA"}
